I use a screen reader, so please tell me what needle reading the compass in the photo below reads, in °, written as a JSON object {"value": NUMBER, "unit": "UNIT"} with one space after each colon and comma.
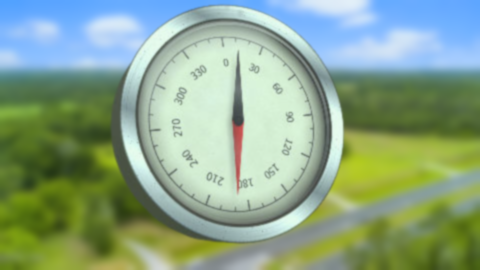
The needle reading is {"value": 190, "unit": "°"}
